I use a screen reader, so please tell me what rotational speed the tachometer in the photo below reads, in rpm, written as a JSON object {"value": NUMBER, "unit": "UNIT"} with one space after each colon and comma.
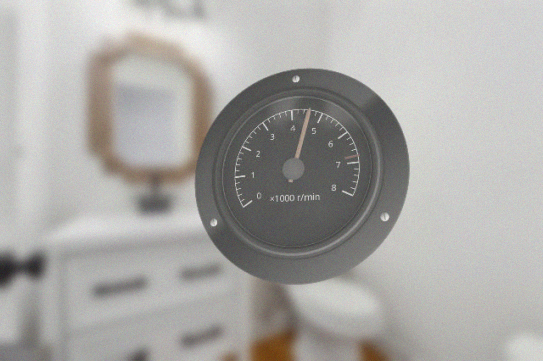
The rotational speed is {"value": 4600, "unit": "rpm"}
